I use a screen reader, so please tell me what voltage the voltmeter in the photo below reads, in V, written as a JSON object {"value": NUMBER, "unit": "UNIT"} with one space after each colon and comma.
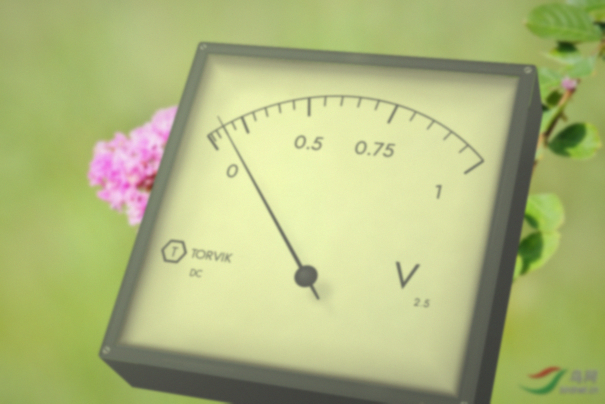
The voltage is {"value": 0.15, "unit": "V"}
